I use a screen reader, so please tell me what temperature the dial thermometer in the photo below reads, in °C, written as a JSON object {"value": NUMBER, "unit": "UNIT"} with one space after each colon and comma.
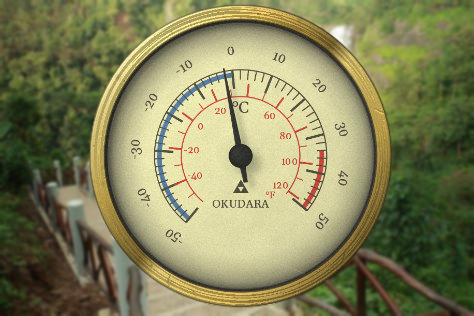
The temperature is {"value": -2, "unit": "°C"}
